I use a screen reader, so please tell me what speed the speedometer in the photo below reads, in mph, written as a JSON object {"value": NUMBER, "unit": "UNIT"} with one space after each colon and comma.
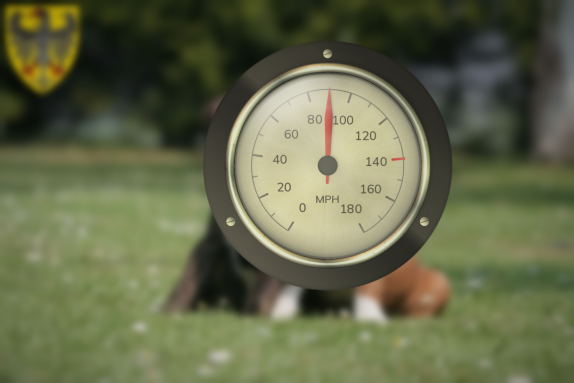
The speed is {"value": 90, "unit": "mph"}
